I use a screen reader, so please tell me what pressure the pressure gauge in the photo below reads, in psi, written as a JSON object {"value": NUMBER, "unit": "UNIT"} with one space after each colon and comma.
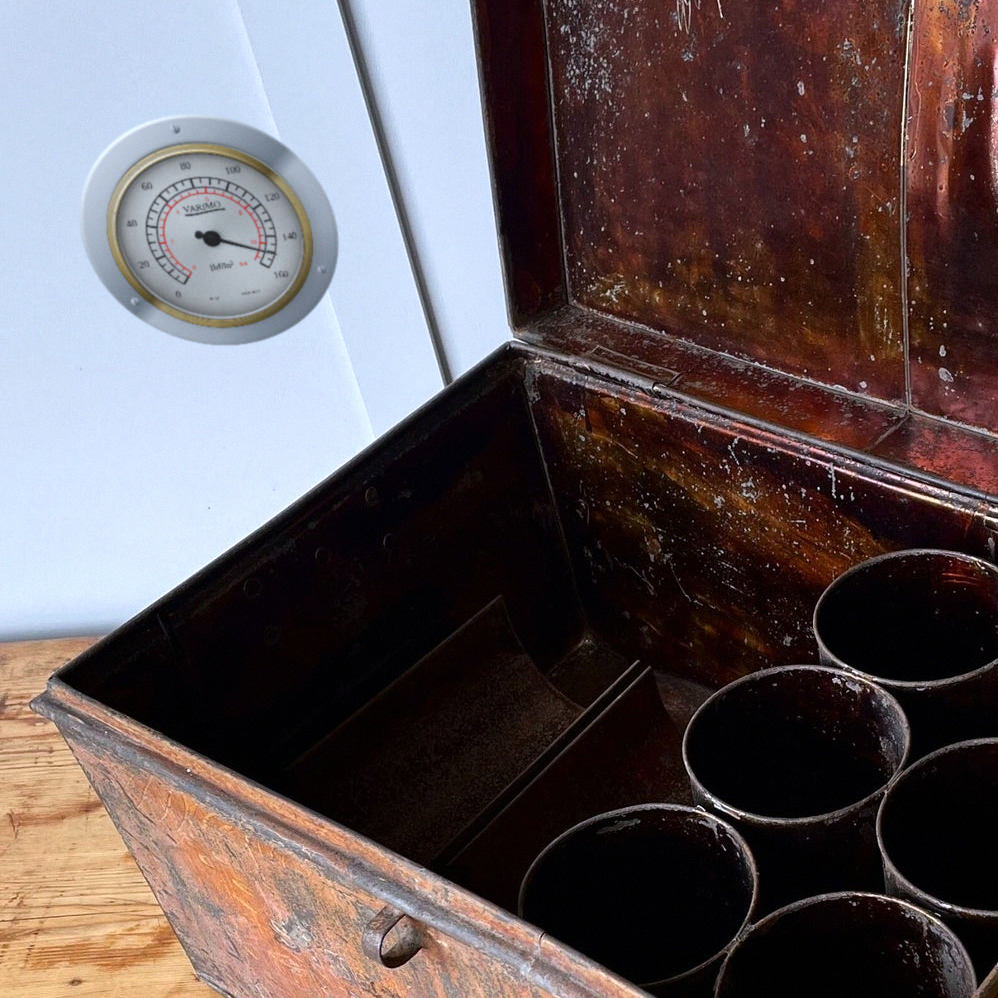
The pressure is {"value": 150, "unit": "psi"}
